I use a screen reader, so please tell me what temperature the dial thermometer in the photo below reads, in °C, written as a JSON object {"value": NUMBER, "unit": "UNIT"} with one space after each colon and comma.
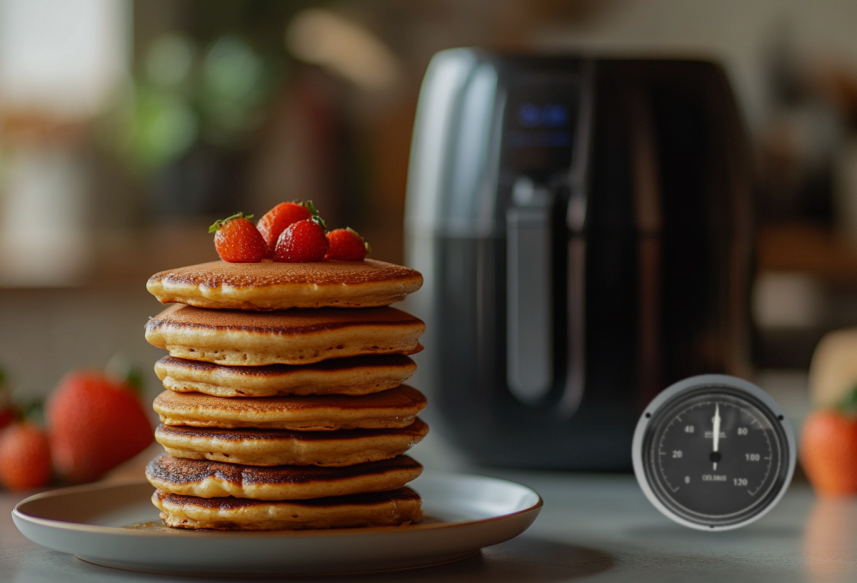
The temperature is {"value": 60, "unit": "°C"}
